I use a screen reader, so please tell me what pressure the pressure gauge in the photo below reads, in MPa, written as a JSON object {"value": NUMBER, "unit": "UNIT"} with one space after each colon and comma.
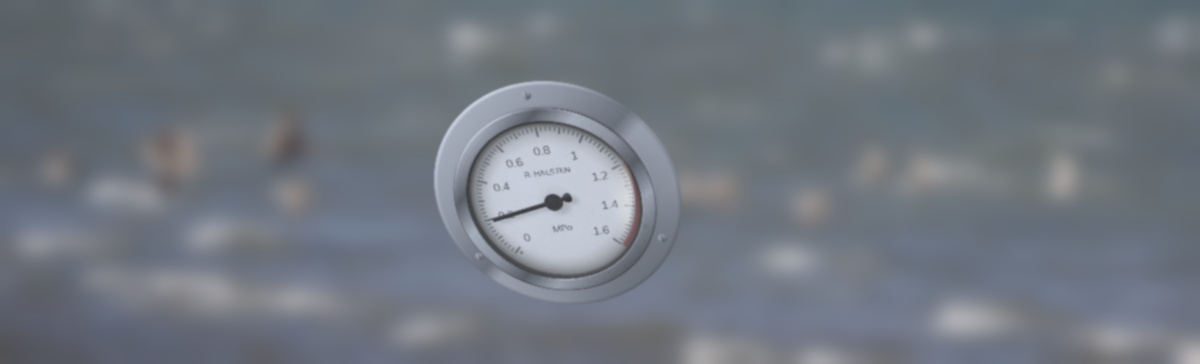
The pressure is {"value": 0.2, "unit": "MPa"}
